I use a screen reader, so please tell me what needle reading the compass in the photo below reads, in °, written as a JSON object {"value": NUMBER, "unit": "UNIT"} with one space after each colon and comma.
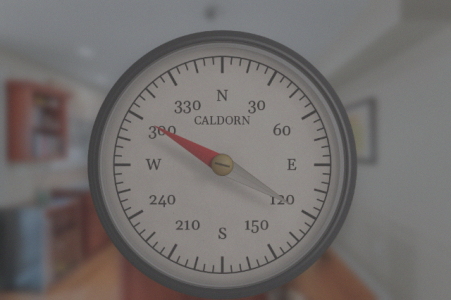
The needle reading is {"value": 300, "unit": "°"}
